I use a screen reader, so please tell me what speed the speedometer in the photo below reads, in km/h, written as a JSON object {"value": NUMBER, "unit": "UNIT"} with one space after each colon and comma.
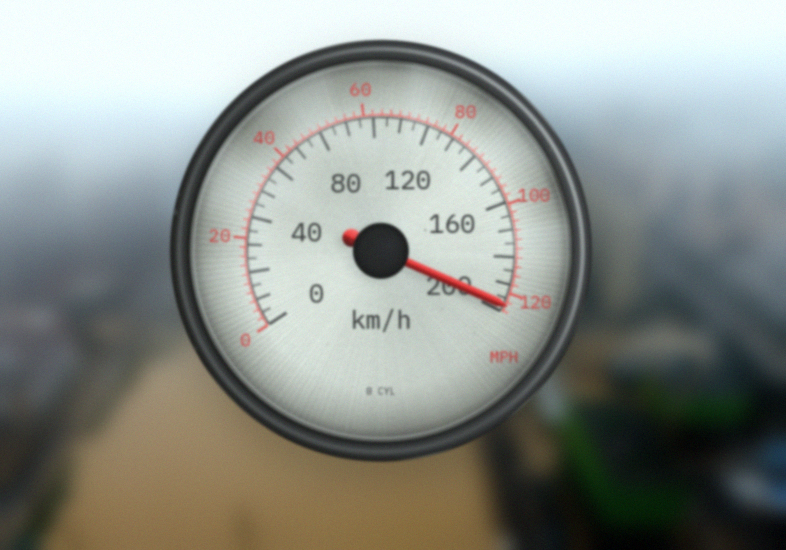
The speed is {"value": 197.5, "unit": "km/h"}
